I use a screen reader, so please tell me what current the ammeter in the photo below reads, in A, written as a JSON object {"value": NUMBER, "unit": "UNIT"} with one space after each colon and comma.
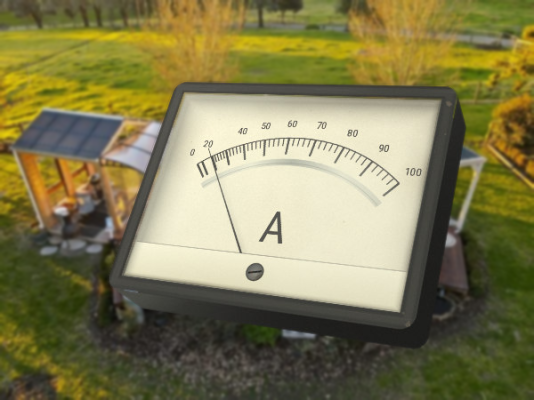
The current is {"value": 20, "unit": "A"}
